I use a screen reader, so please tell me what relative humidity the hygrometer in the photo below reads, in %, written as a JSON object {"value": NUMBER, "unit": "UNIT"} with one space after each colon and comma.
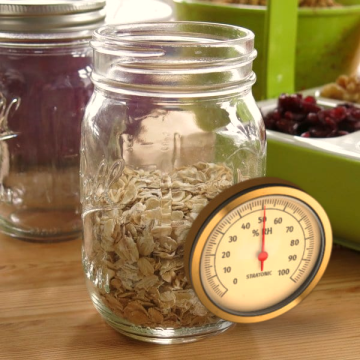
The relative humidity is {"value": 50, "unit": "%"}
